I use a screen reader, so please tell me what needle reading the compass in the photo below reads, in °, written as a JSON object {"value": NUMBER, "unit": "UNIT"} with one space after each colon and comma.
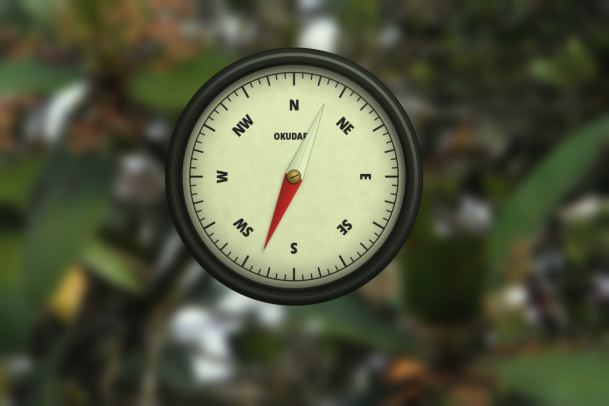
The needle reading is {"value": 202.5, "unit": "°"}
